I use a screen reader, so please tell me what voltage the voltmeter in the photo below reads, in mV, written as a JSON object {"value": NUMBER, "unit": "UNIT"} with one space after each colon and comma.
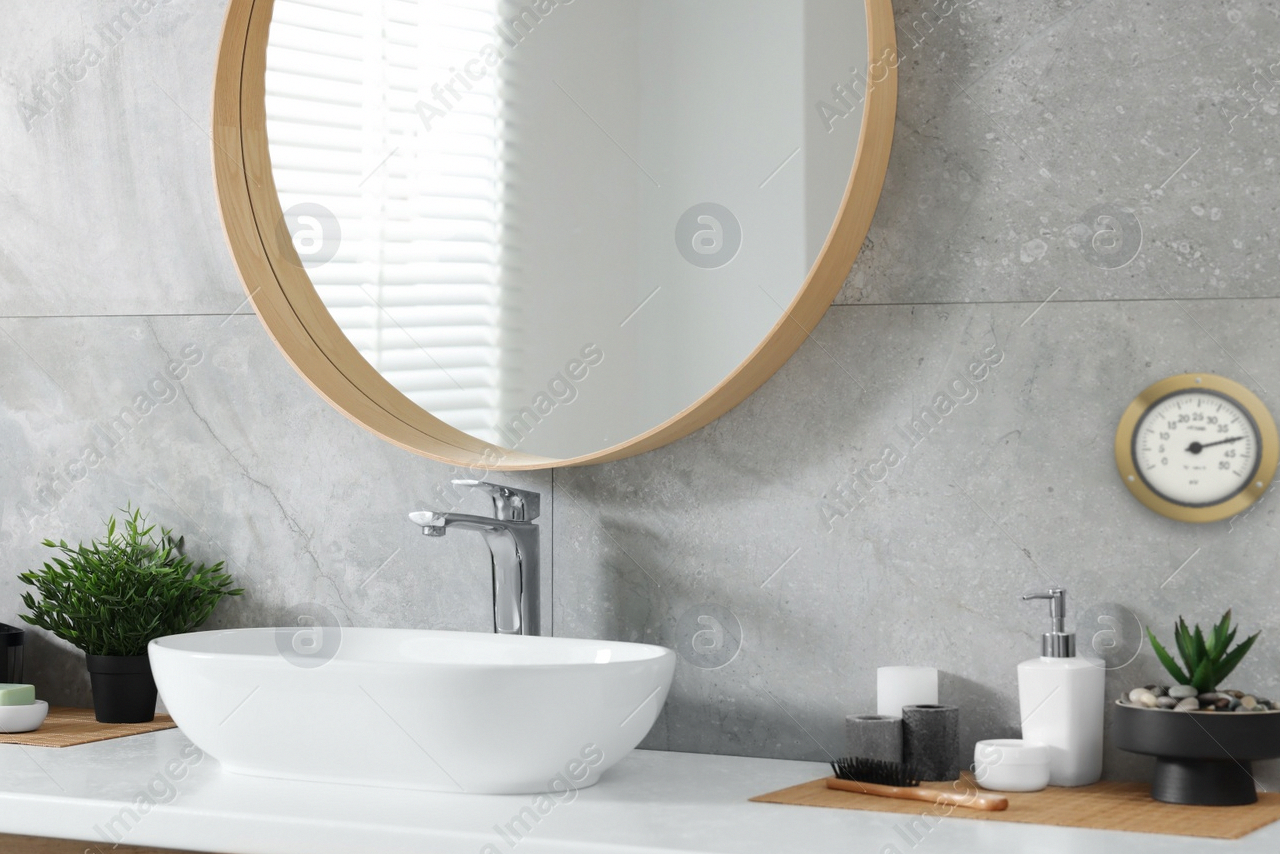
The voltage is {"value": 40, "unit": "mV"}
